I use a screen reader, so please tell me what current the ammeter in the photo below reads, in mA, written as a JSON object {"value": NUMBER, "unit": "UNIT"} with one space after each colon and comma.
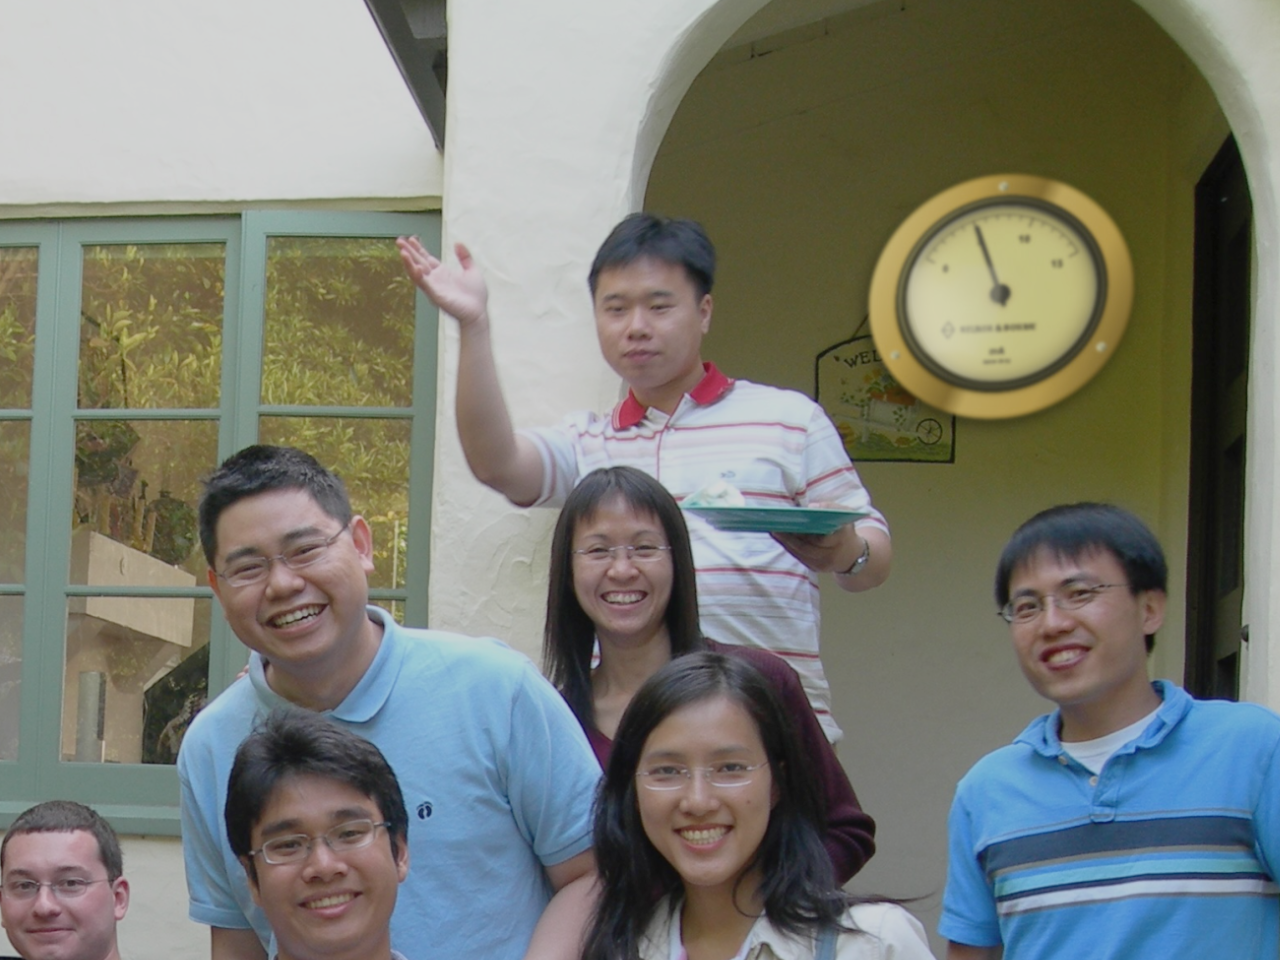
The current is {"value": 5, "unit": "mA"}
